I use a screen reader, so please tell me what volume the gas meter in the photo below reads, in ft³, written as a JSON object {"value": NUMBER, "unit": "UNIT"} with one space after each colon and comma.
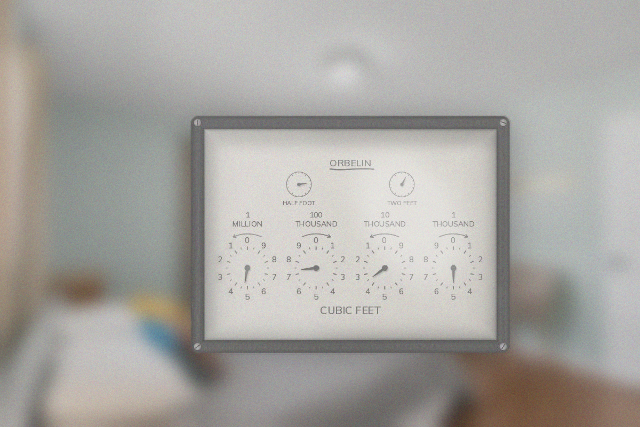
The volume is {"value": 473500, "unit": "ft³"}
